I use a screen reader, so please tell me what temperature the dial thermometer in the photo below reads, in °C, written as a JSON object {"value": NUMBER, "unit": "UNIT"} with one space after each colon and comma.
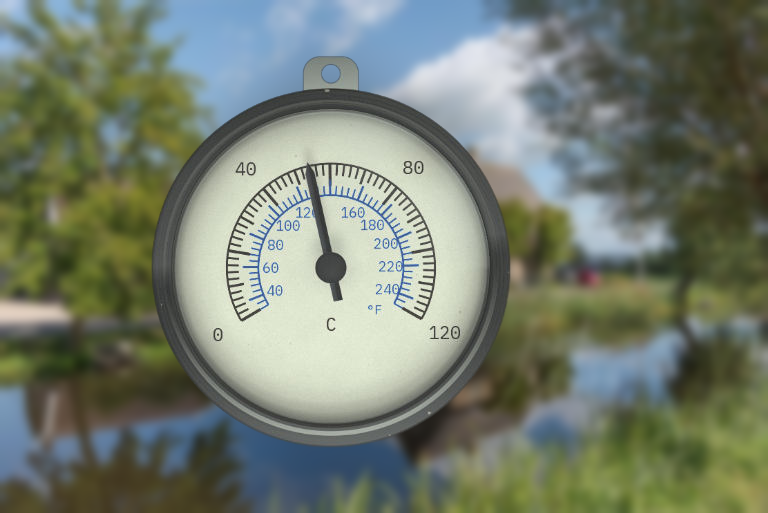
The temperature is {"value": 54, "unit": "°C"}
